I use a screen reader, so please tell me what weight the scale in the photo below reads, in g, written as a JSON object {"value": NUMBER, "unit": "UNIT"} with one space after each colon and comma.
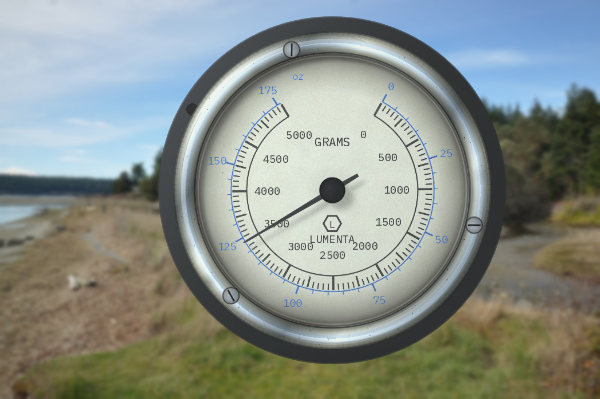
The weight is {"value": 3500, "unit": "g"}
